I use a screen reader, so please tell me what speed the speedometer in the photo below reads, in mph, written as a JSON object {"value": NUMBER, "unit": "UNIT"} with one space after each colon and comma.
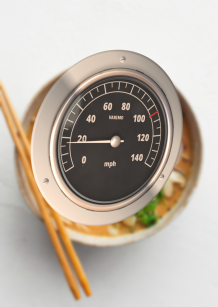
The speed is {"value": 17.5, "unit": "mph"}
